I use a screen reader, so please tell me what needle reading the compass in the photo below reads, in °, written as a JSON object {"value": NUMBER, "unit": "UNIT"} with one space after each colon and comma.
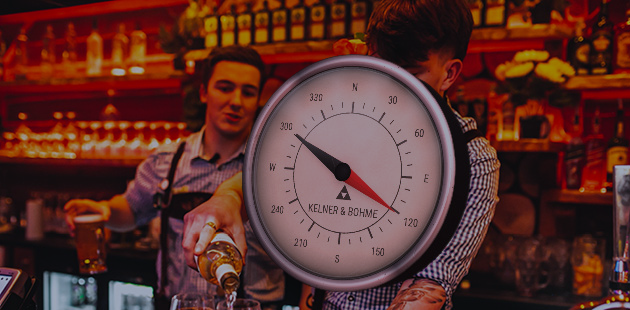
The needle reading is {"value": 120, "unit": "°"}
